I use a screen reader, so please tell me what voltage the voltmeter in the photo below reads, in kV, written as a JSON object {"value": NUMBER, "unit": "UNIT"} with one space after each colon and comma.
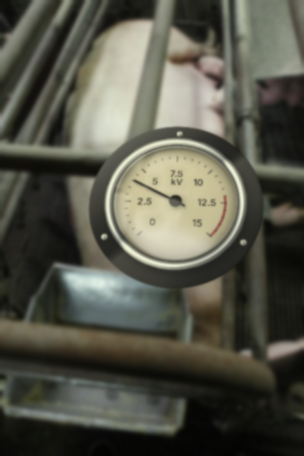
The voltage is {"value": 4, "unit": "kV"}
